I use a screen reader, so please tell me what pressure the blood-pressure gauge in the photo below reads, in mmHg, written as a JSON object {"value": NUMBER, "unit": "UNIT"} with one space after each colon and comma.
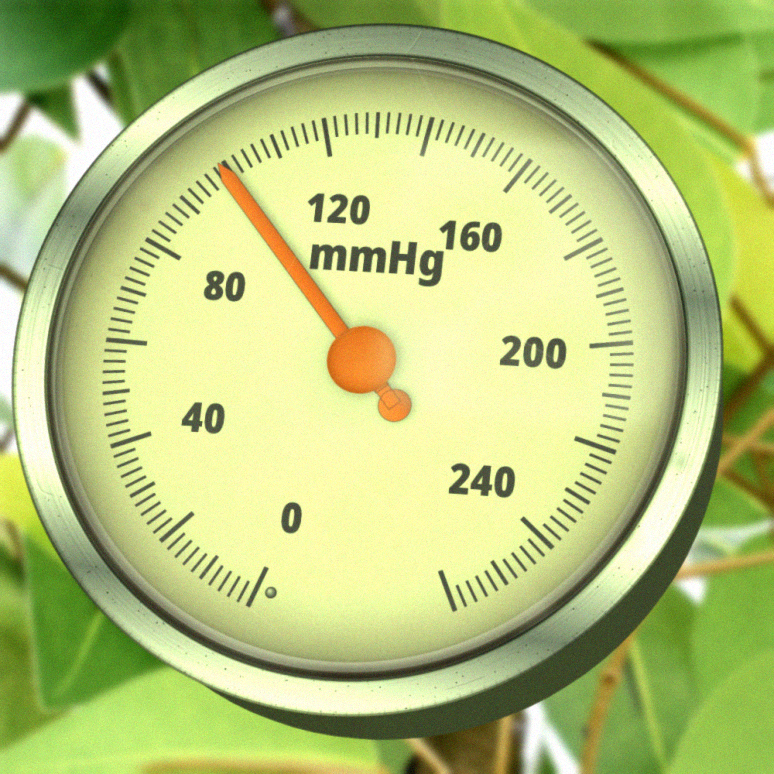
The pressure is {"value": 99, "unit": "mmHg"}
